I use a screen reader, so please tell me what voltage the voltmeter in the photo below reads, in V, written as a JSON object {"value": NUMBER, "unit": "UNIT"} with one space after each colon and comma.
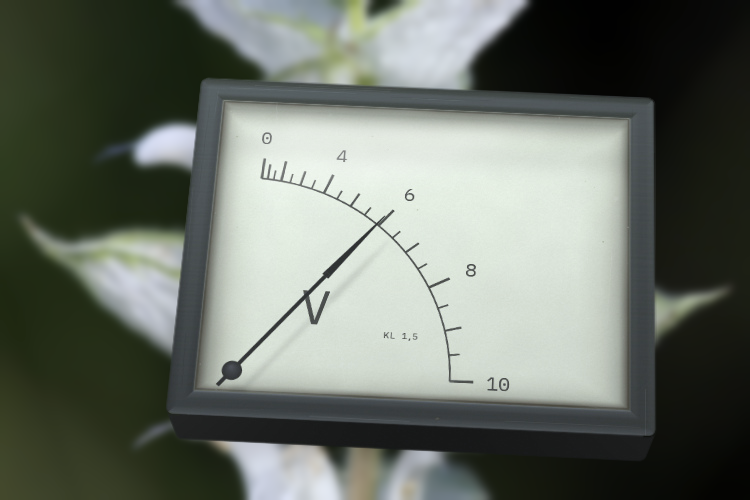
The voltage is {"value": 6, "unit": "V"}
